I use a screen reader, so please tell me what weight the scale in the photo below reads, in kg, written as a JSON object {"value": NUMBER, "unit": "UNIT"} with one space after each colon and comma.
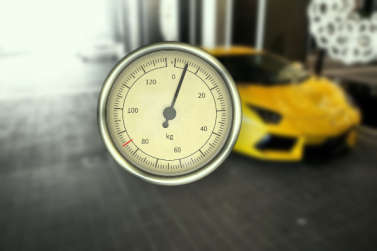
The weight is {"value": 5, "unit": "kg"}
